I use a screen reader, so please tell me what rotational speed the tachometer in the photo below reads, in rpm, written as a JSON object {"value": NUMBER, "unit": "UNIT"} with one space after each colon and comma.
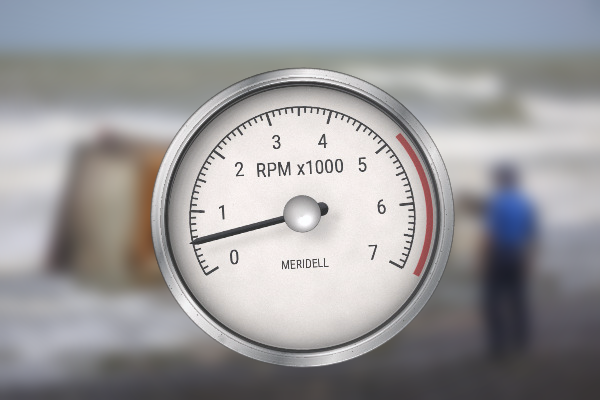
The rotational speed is {"value": 500, "unit": "rpm"}
